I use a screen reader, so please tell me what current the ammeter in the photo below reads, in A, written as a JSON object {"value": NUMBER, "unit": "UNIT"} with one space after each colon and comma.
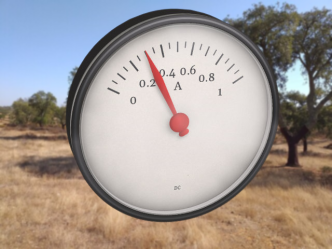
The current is {"value": 0.3, "unit": "A"}
